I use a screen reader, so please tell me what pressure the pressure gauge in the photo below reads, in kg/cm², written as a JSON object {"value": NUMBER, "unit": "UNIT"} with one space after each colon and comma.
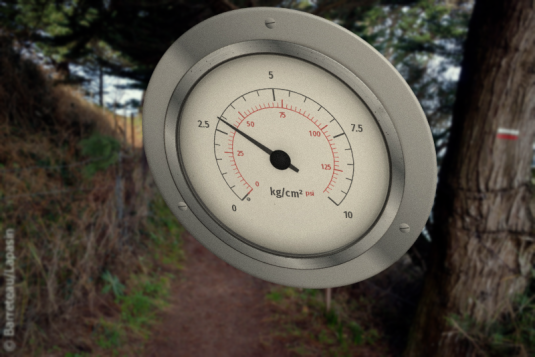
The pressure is {"value": 3, "unit": "kg/cm²"}
